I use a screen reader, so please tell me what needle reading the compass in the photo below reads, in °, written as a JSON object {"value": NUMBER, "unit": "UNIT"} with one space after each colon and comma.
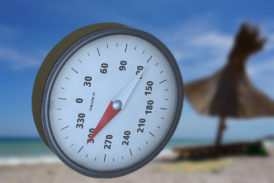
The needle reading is {"value": 300, "unit": "°"}
